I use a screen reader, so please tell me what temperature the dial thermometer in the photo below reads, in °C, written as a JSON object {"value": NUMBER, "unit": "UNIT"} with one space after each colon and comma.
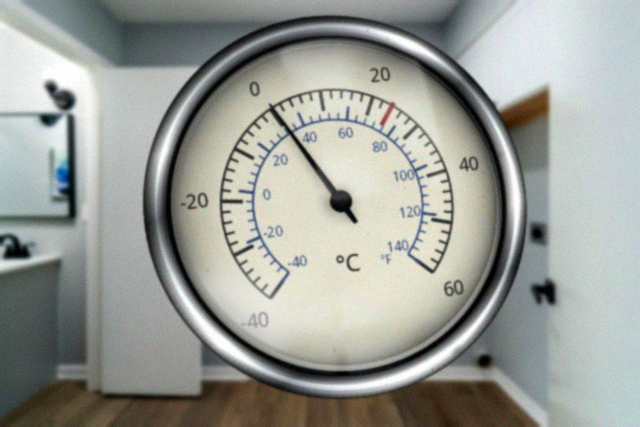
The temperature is {"value": 0, "unit": "°C"}
